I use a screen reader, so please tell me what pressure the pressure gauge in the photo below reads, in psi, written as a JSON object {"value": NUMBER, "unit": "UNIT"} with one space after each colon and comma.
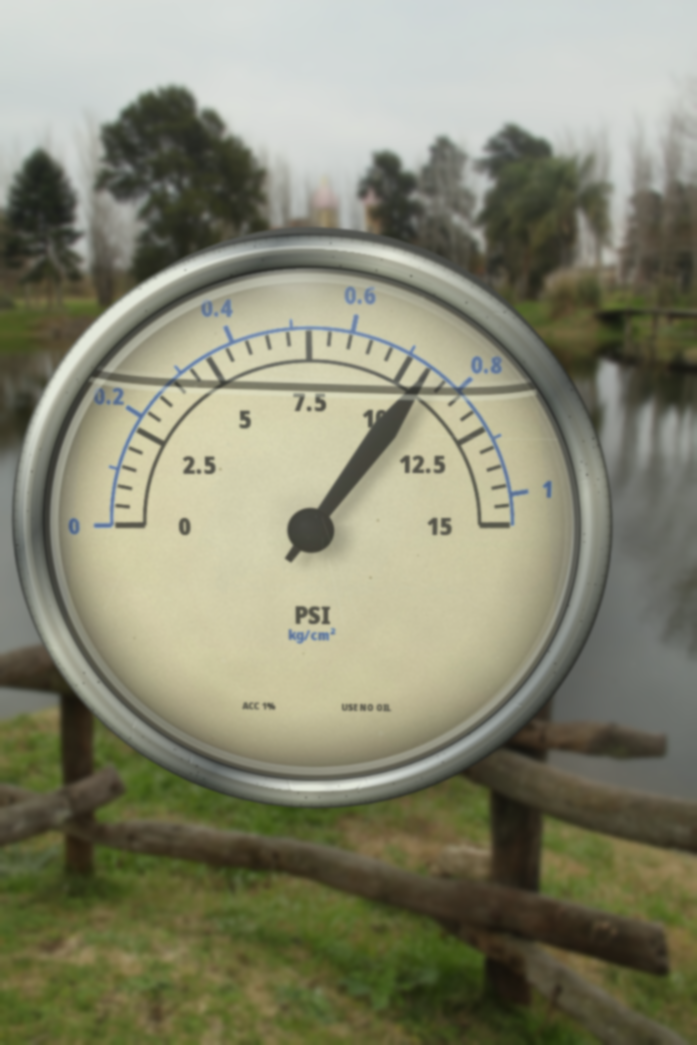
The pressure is {"value": 10.5, "unit": "psi"}
